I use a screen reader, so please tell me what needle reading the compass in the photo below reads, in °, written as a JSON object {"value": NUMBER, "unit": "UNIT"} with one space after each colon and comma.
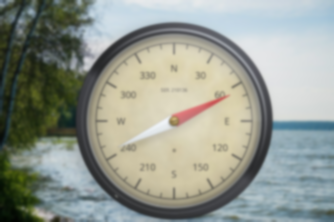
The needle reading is {"value": 65, "unit": "°"}
